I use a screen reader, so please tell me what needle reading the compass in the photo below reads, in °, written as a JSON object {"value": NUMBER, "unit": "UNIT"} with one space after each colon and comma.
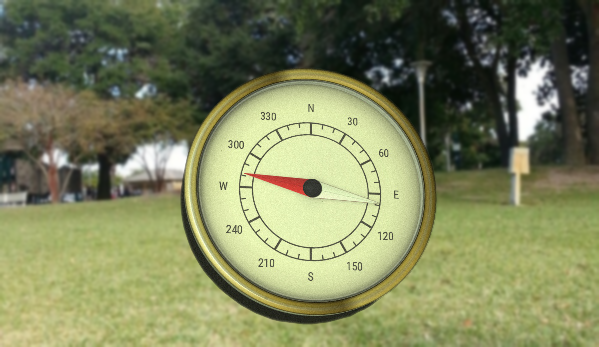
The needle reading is {"value": 280, "unit": "°"}
